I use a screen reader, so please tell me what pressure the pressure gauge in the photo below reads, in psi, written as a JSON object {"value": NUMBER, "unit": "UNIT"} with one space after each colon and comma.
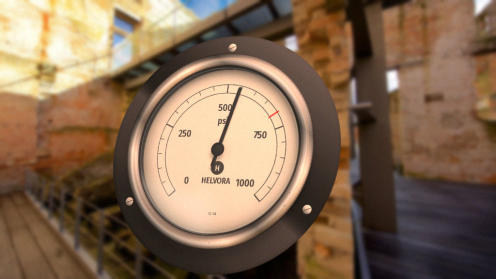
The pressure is {"value": 550, "unit": "psi"}
